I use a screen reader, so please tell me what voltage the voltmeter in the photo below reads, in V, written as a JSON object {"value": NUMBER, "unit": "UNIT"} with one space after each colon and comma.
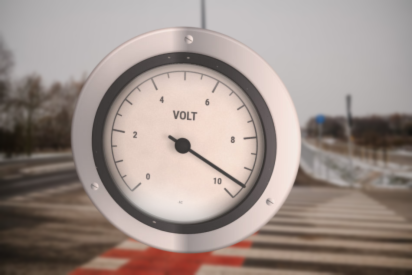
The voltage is {"value": 9.5, "unit": "V"}
